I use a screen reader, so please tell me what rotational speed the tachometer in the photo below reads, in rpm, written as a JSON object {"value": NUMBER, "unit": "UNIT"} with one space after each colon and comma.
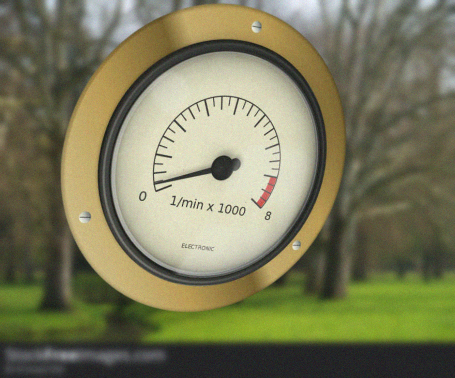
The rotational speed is {"value": 250, "unit": "rpm"}
